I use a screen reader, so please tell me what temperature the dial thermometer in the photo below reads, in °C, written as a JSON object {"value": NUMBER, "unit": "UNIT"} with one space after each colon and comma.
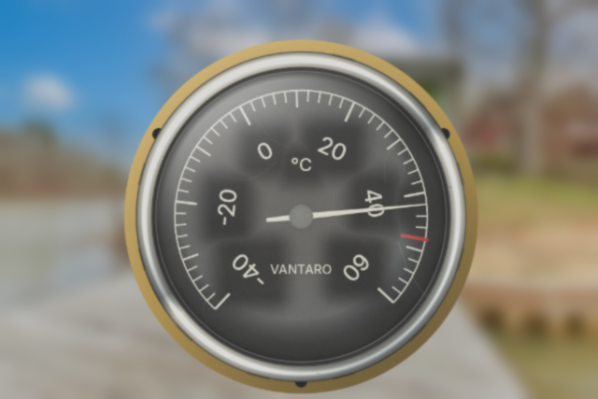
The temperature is {"value": 42, "unit": "°C"}
